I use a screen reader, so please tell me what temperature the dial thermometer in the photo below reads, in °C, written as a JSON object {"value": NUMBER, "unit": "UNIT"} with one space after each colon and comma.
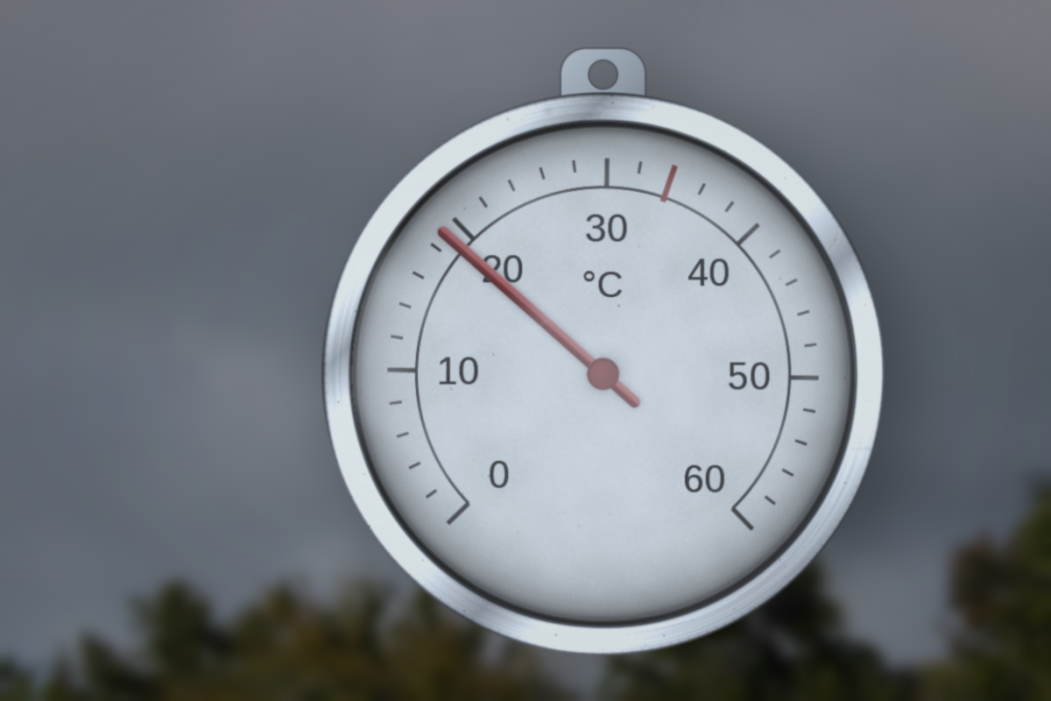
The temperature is {"value": 19, "unit": "°C"}
